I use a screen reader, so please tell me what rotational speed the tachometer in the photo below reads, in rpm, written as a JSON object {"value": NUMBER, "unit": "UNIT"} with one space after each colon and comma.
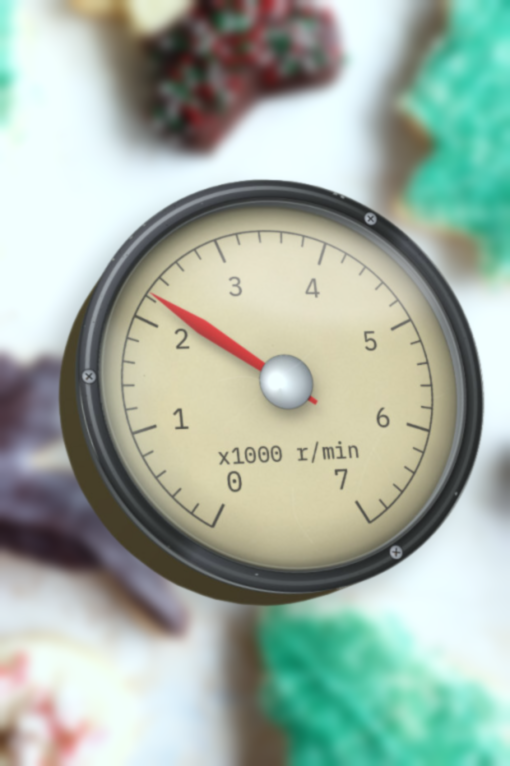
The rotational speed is {"value": 2200, "unit": "rpm"}
